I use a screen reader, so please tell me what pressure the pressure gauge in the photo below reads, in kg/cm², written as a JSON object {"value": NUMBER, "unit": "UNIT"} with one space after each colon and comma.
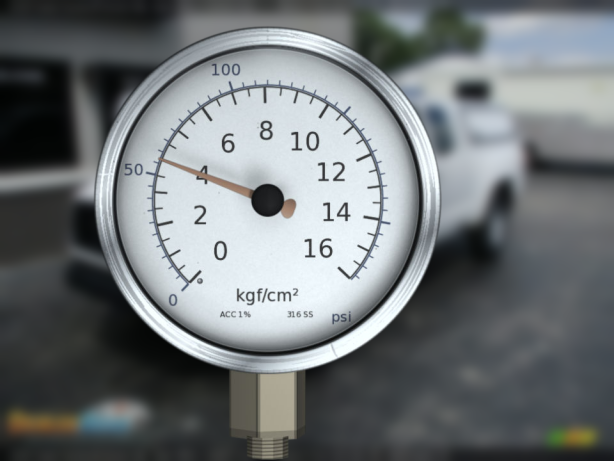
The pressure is {"value": 4, "unit": "kg/cm²"}
